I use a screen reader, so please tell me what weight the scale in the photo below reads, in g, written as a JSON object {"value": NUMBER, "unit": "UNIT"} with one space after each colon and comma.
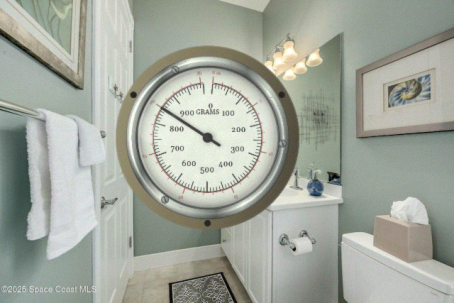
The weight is {"value": 850, "unit": "g"}
